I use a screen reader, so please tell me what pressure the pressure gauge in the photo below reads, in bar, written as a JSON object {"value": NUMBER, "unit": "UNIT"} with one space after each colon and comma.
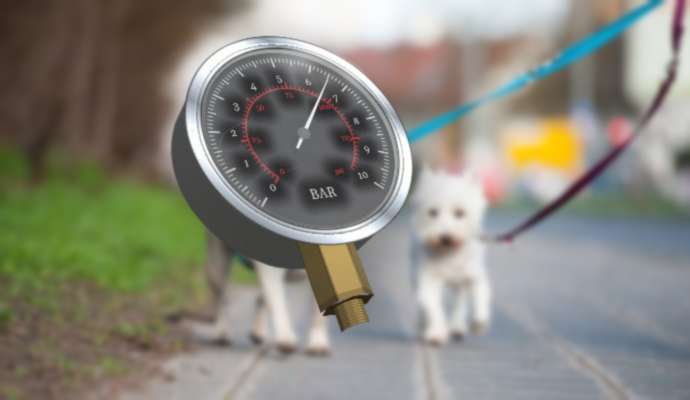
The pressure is {"value": 6.5, "unit": "bar"}
